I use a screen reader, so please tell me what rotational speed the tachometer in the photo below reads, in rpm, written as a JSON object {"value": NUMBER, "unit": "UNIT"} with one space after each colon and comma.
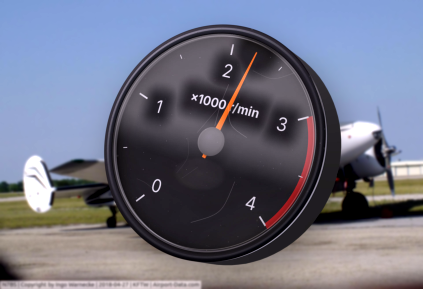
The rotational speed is {"value": 2250, "unit": "rpm"}
